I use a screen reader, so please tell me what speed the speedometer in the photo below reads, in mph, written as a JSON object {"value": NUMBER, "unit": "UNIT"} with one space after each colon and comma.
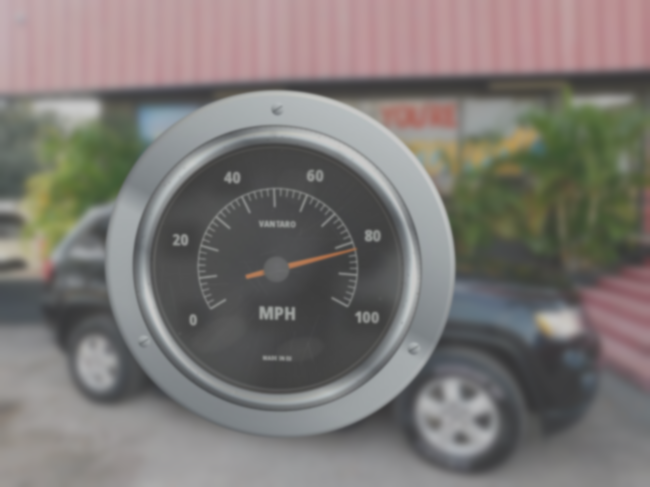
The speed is {"value": 82, "unit": "mph"}
